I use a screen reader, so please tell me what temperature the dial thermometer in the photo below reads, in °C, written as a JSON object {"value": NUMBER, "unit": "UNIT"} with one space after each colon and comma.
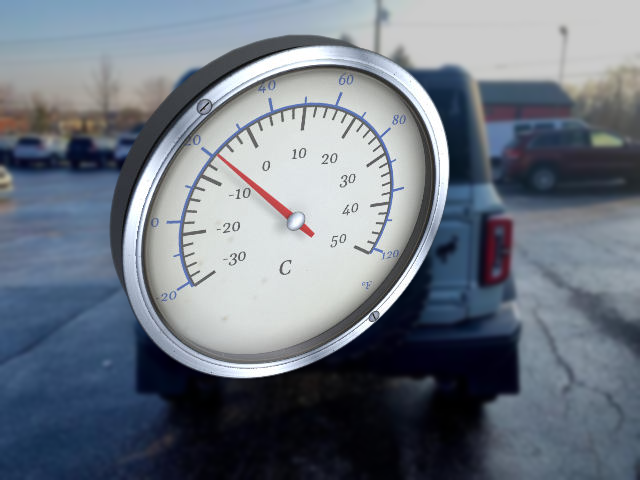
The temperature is {"value": -6, "unit": "°C"}
